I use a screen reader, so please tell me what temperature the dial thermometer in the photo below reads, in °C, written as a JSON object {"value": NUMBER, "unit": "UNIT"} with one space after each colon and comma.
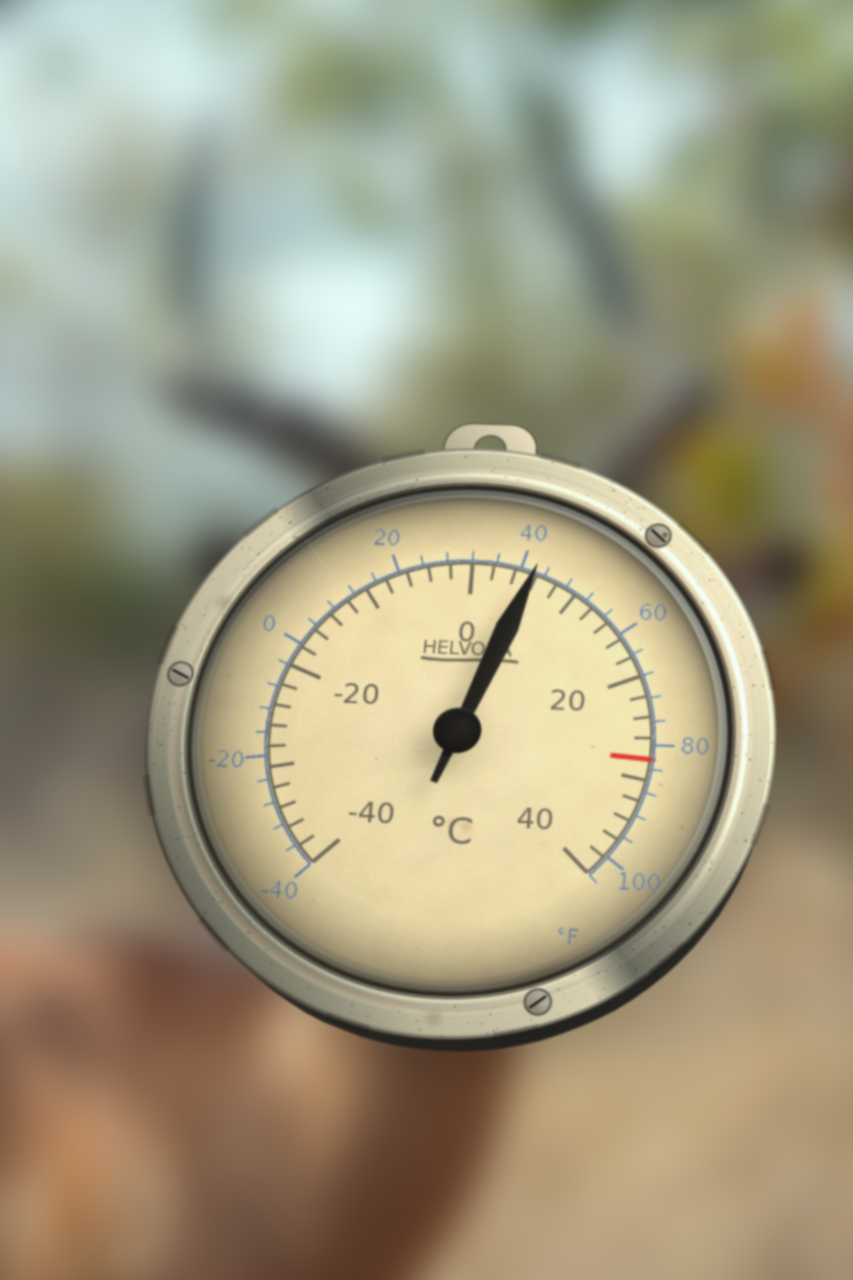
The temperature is {"value": 6, "unit": "°C"}
